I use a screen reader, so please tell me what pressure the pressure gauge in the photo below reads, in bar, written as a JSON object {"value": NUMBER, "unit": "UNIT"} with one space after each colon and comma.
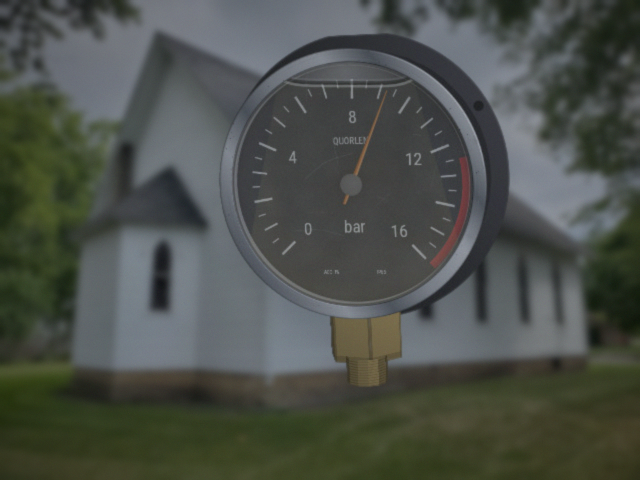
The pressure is {"value": 9.25, "unit": "bar"}
